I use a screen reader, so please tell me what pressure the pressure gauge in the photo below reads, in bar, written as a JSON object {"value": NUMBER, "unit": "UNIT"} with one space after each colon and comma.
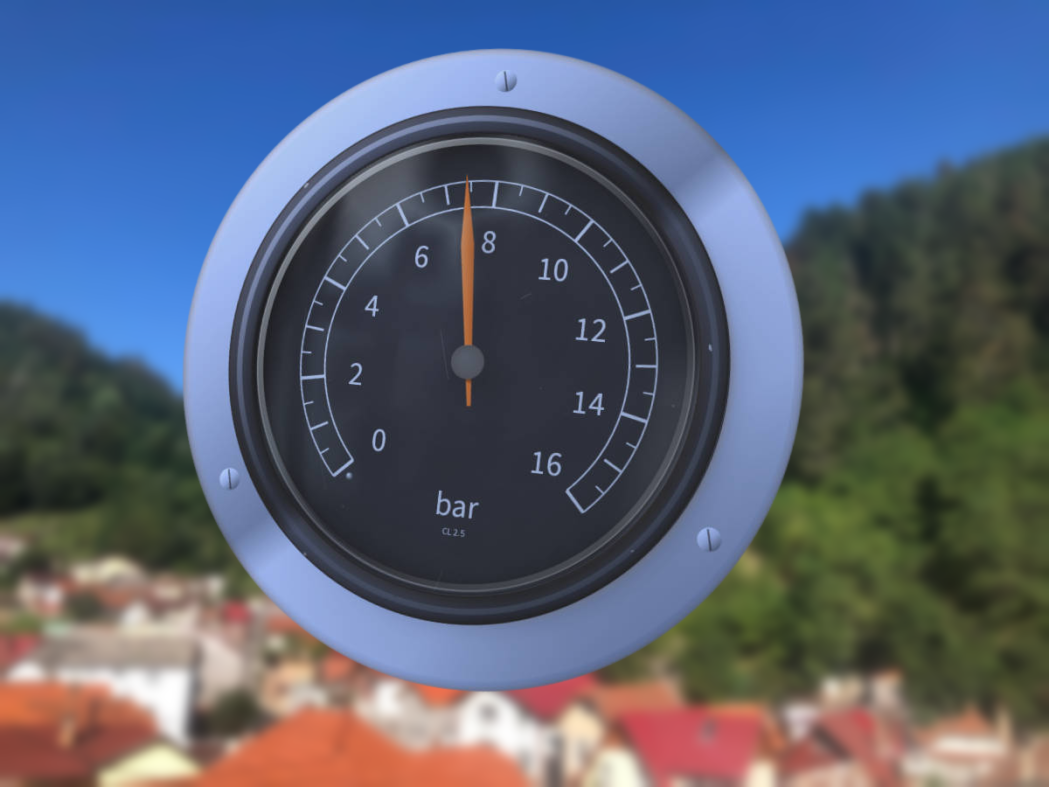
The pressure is {"value": 7.5, "unit": "bar"}
